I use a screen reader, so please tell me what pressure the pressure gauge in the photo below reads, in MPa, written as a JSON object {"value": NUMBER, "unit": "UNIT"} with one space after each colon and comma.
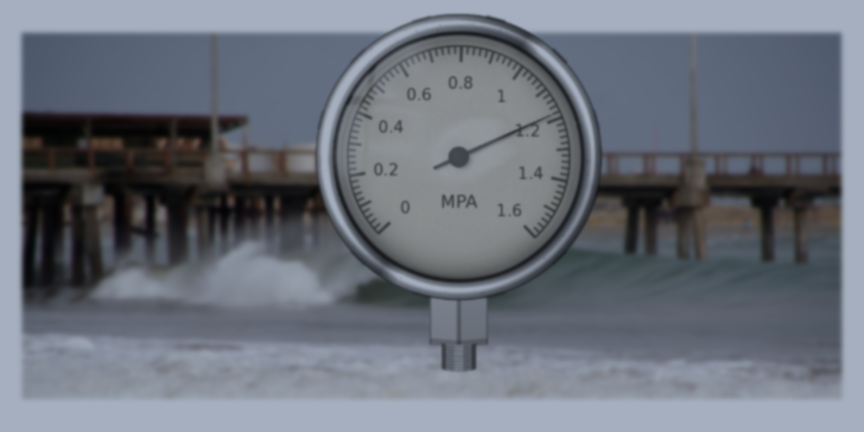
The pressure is {"value": 1.18, "unit": "MPa"}
